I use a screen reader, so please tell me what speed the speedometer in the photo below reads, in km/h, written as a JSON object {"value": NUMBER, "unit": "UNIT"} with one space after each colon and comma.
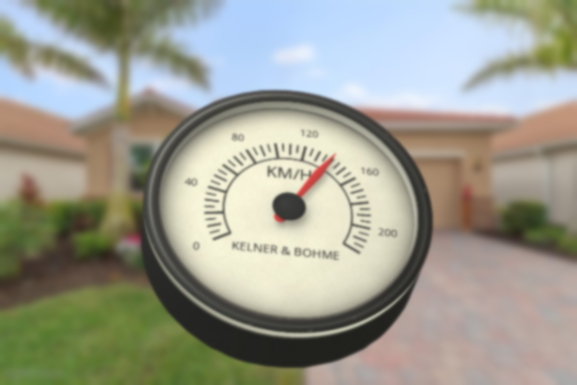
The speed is {"value": 140, "unit": "km/h"}
